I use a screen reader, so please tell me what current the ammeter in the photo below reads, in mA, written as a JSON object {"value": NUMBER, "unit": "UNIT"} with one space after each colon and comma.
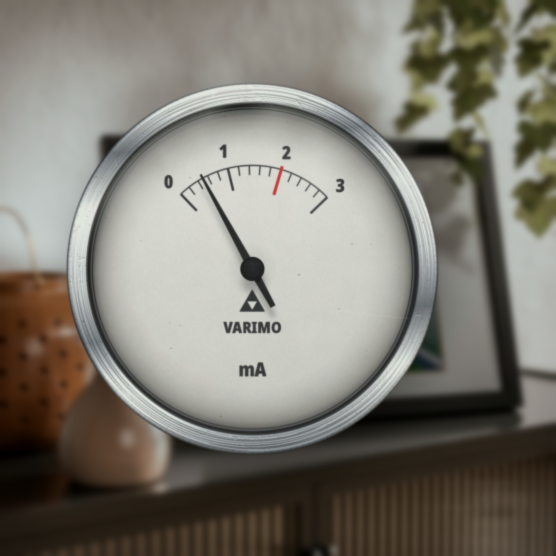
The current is {"value": 0.5, "unit": "mA"}
